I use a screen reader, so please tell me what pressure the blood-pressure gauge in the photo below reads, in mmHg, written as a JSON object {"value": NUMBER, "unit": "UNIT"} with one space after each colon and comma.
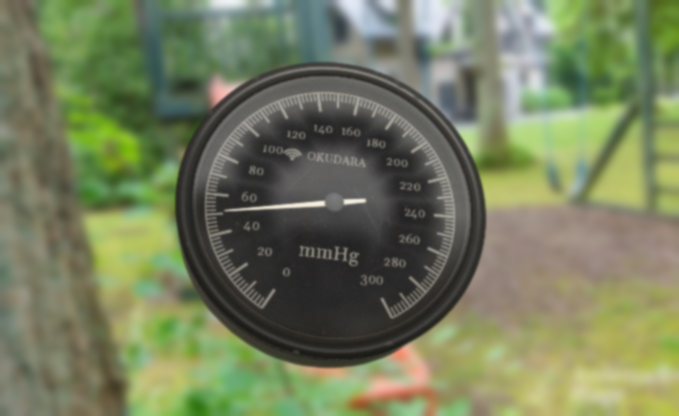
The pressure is {"value": 50, "unit": "mmHg"}
